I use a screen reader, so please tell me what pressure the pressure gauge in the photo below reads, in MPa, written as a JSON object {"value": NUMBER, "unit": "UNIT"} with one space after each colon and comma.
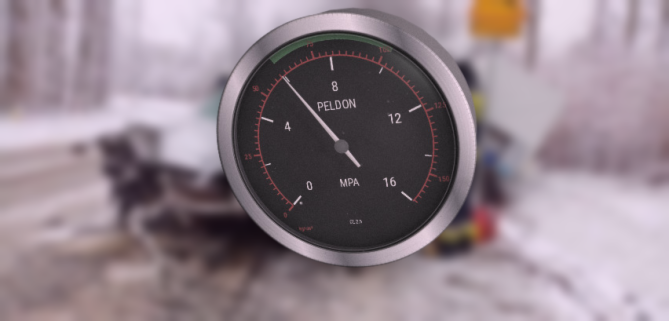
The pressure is {"value": 6, "unit": "MPa"}
